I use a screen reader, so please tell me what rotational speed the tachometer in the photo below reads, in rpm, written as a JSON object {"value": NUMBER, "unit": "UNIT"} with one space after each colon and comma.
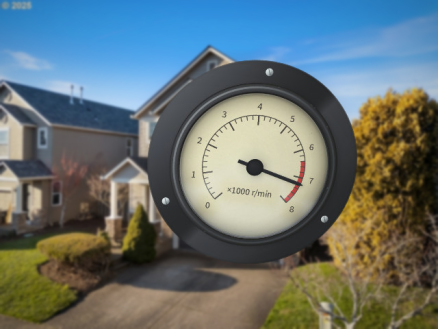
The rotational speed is {"value": 7200, "unit": "rpm"}
